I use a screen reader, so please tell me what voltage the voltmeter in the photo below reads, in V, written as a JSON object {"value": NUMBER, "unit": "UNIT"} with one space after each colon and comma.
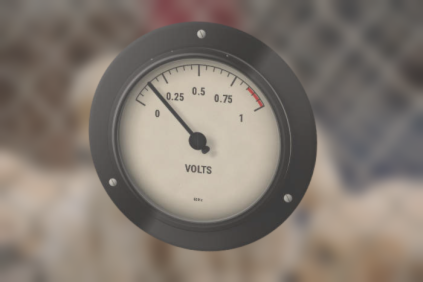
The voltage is {"value": 0.15, "unit": "V"}
